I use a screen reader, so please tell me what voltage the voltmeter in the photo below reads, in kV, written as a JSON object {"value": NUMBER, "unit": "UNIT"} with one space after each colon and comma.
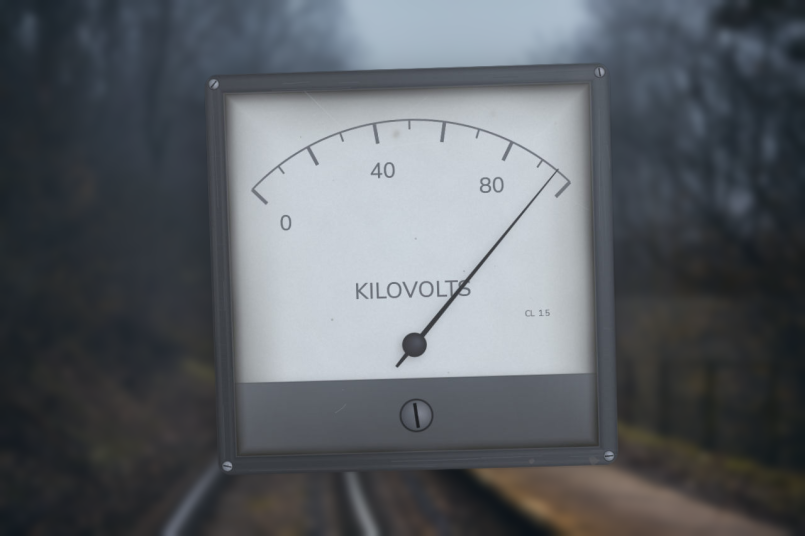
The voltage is {"value": 95, "unit": "kV"}
